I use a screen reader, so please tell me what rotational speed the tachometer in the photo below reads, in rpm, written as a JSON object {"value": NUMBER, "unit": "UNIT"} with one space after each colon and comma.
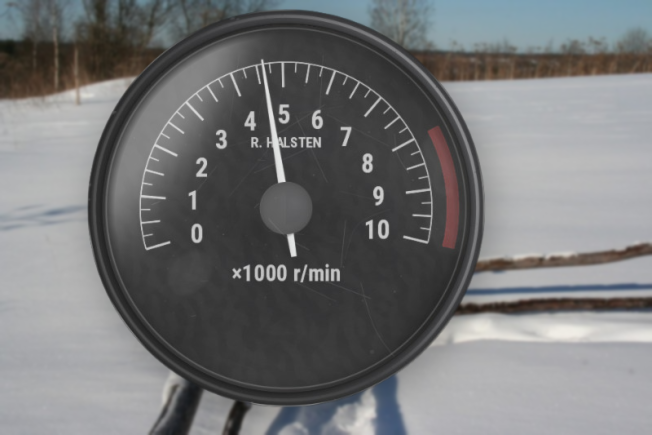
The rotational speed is {"value": 4625, "unit": "rpm"}
